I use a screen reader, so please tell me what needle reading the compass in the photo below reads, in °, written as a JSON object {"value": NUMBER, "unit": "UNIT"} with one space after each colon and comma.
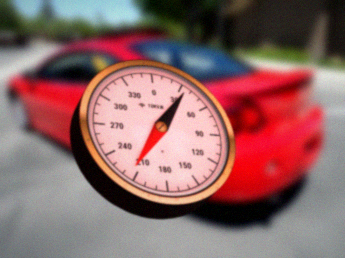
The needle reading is {"value": 215, "unit": "°"}
